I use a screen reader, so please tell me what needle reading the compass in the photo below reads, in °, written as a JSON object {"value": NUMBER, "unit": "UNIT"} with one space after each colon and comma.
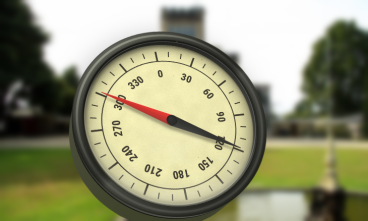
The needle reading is {"value": 300, "unit": "°"}
